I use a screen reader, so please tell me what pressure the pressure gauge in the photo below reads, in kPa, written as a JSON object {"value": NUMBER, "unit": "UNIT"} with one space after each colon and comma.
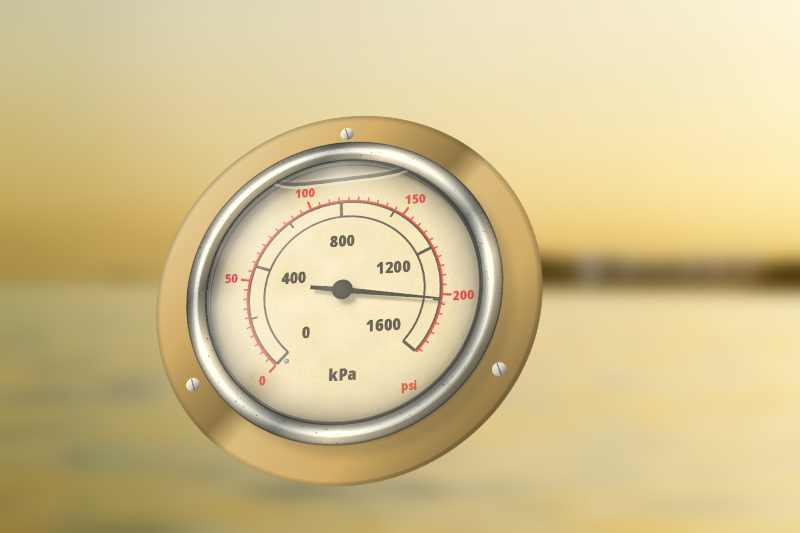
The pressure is {"value": 1400, "unit": "kPa"}
